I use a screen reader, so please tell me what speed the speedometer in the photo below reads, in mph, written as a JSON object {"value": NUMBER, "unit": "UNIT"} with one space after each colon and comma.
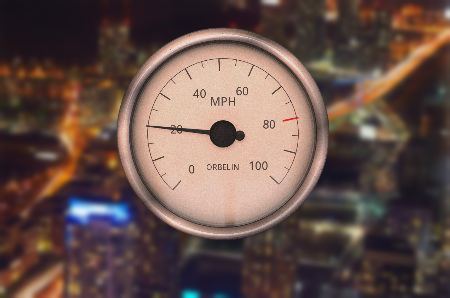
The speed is {"value": 20, "unit": "mph"}
